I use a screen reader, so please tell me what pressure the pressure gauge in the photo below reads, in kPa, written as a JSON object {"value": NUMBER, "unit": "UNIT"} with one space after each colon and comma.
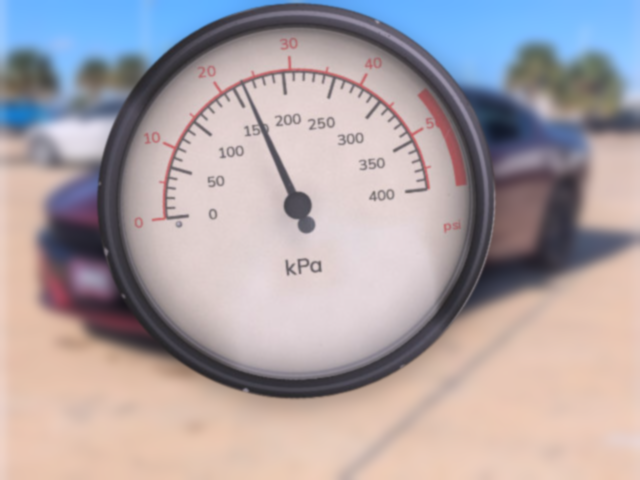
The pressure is {"value": 160, "unit": "kPa"}
